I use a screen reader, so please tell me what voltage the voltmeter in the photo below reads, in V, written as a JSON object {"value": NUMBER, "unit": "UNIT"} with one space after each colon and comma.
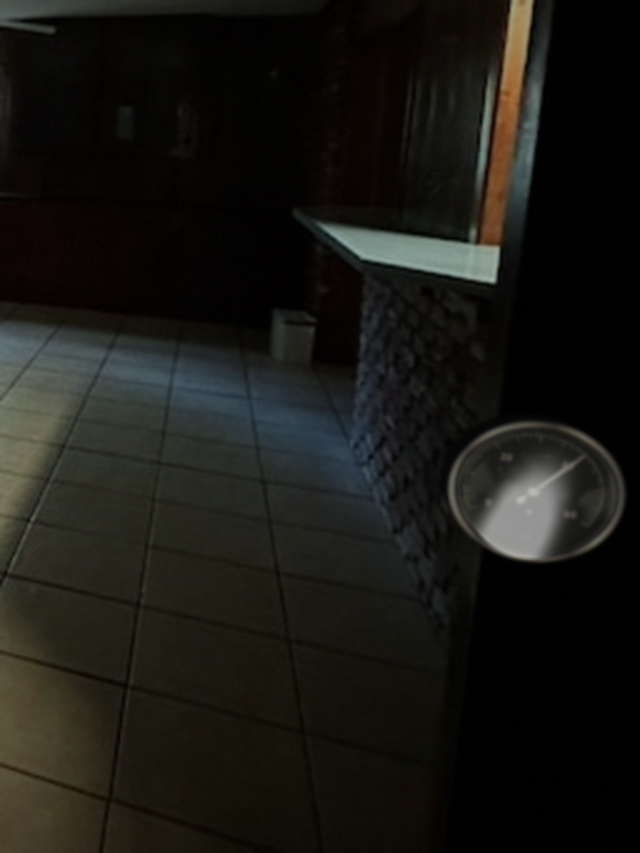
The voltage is {"value": 40, "unit": "V"}
